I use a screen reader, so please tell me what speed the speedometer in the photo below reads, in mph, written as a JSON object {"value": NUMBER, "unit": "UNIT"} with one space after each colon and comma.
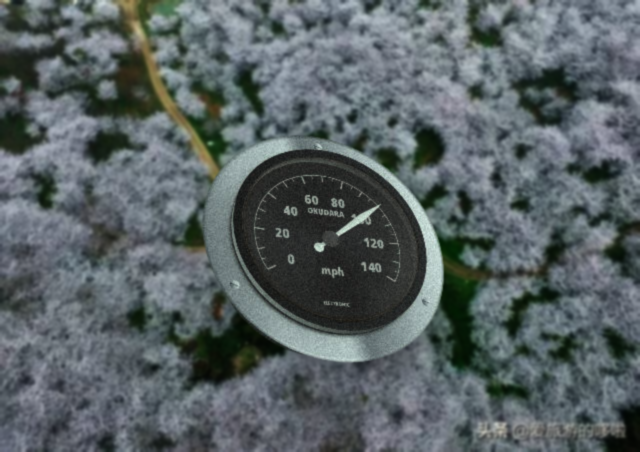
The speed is {"value": 100, "unit": "mph"}
